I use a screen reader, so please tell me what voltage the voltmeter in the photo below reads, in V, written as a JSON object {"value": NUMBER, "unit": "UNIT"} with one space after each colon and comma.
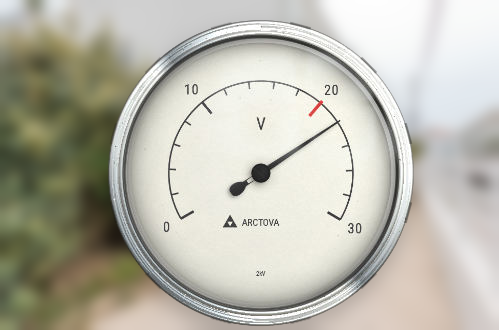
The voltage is {"value": 22, "unit": "V"}
